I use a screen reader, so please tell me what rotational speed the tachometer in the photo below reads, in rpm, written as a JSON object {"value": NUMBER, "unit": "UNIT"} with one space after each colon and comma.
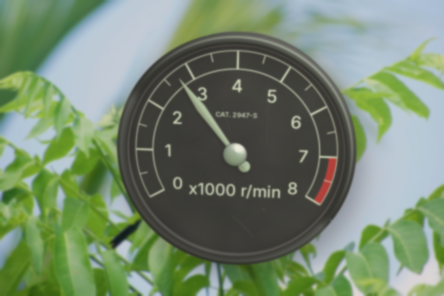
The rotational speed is {"value": 2750, "unit": "rpm"}
